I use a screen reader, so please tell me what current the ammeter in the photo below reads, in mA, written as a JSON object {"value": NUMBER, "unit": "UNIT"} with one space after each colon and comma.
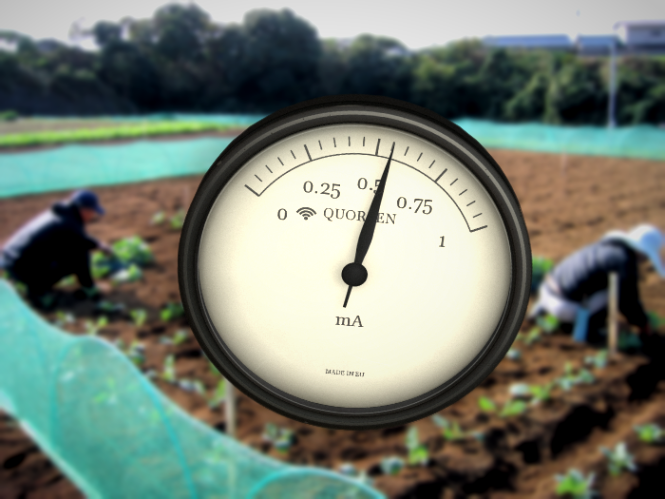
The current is {"value": 0.55, "unit": "mA"}
